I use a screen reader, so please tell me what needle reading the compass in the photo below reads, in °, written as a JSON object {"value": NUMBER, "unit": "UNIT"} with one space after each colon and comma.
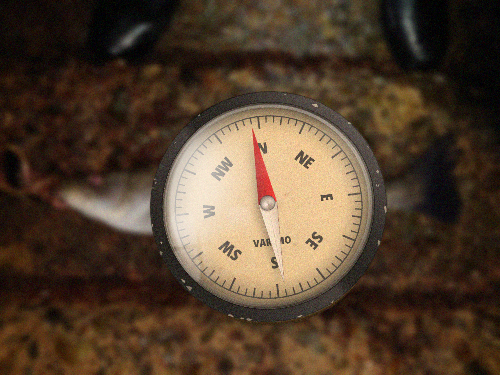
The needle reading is {"value": 355, "unit": "°"}
